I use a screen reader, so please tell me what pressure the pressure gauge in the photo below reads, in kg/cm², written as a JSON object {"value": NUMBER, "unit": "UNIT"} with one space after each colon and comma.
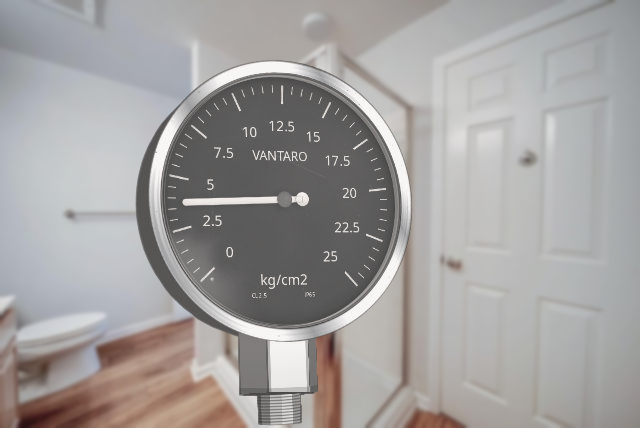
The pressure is {"value": 3.75, "unit": "kg/cm²"}
